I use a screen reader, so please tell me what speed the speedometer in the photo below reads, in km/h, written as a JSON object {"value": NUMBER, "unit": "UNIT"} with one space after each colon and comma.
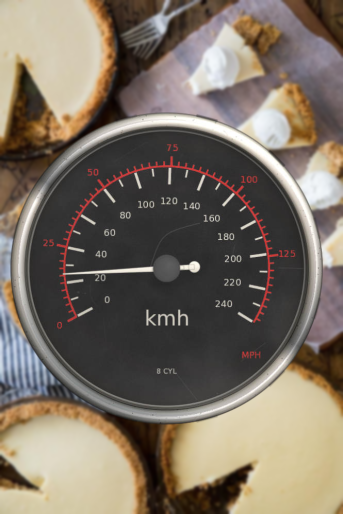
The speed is {"value": 25, "unit": "km/h"}
